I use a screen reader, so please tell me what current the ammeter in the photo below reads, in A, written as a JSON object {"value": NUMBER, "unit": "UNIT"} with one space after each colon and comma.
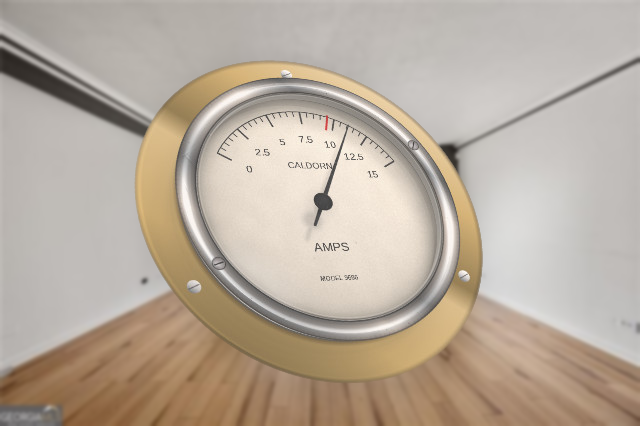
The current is {"value": 11, "unit": "A"}
